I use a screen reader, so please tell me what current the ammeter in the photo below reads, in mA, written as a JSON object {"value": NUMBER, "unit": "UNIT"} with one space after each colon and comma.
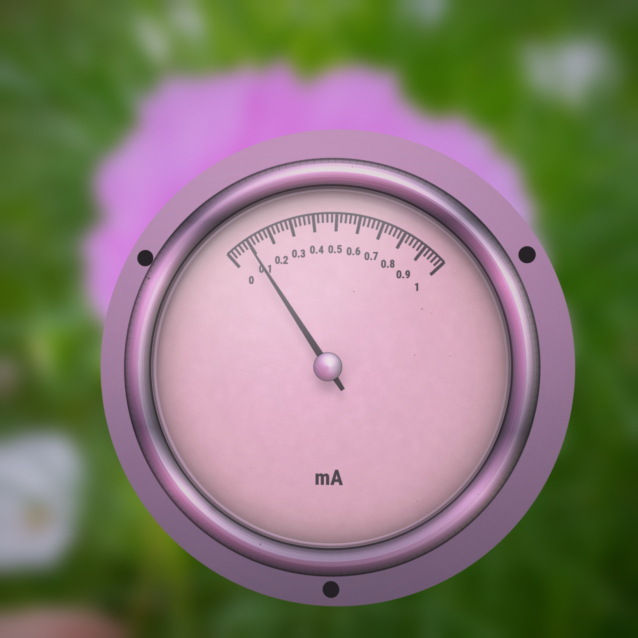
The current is {"value": 0.1, "unit": "mA"}
